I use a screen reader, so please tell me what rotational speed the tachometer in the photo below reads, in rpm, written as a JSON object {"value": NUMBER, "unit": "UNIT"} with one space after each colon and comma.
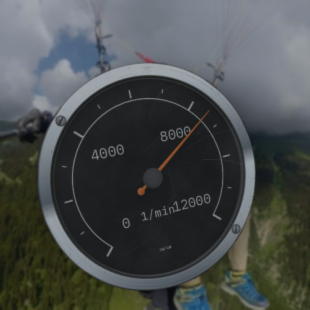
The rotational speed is {"value": 8500, "unit": "rpm"}
